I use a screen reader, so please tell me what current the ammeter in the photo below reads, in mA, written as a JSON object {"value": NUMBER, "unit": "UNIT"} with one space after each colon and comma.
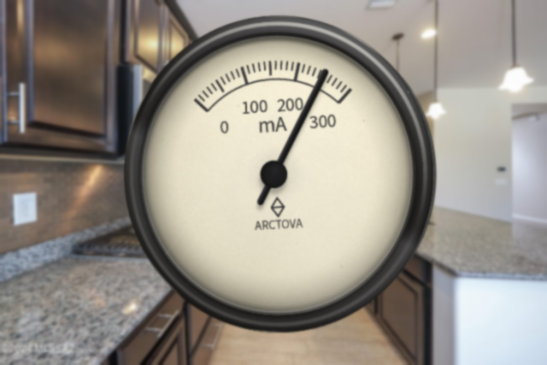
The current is {"value": 250, "unit": "mA"}
